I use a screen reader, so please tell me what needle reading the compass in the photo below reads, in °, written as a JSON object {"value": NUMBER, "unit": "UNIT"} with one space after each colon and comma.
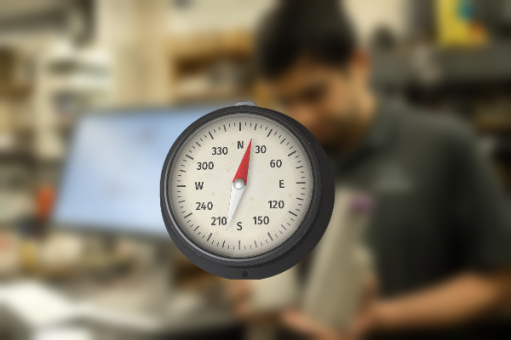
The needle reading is {"value": 15, "unit": "°"}
